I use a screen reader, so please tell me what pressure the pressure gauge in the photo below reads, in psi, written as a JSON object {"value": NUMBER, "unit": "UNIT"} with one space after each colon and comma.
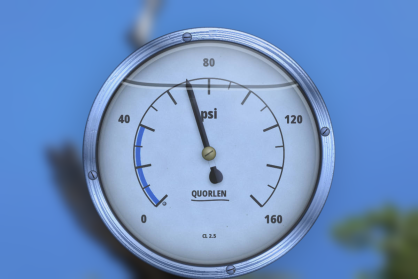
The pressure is {"value": 70, "unit": "psi"}
